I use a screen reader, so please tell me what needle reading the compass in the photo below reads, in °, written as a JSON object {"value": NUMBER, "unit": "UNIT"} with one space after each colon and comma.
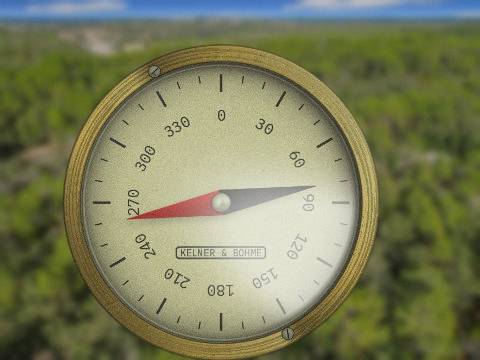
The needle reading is {"value": 260, "unit": "°"}
